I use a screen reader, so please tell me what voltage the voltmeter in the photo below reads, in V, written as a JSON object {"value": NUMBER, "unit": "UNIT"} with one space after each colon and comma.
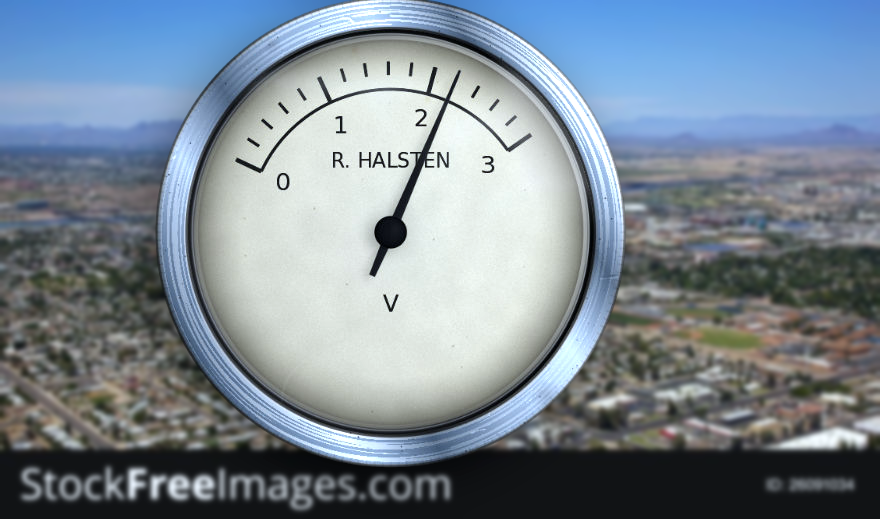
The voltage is {"value": 2.2, "unit": "V"}
